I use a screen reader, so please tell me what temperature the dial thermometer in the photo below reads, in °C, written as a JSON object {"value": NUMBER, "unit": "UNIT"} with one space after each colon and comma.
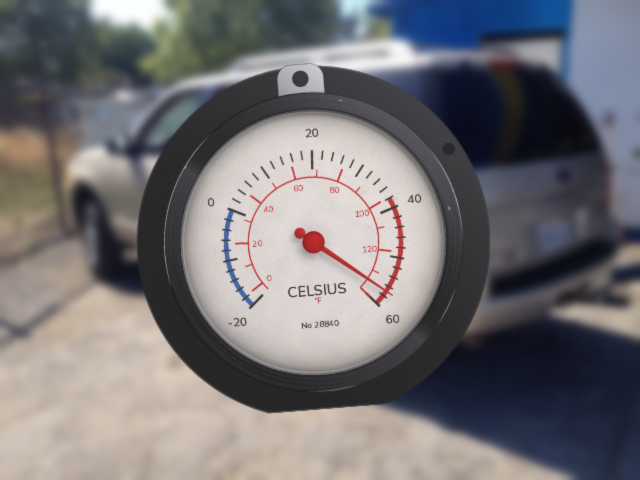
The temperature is {"value": 57, "unit": "°C"}
